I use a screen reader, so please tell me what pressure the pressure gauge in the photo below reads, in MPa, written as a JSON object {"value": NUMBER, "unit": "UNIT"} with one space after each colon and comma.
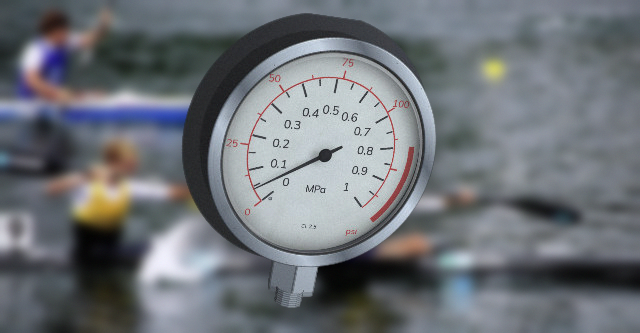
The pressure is {"value": 0.05, "unit": "MPa"}
